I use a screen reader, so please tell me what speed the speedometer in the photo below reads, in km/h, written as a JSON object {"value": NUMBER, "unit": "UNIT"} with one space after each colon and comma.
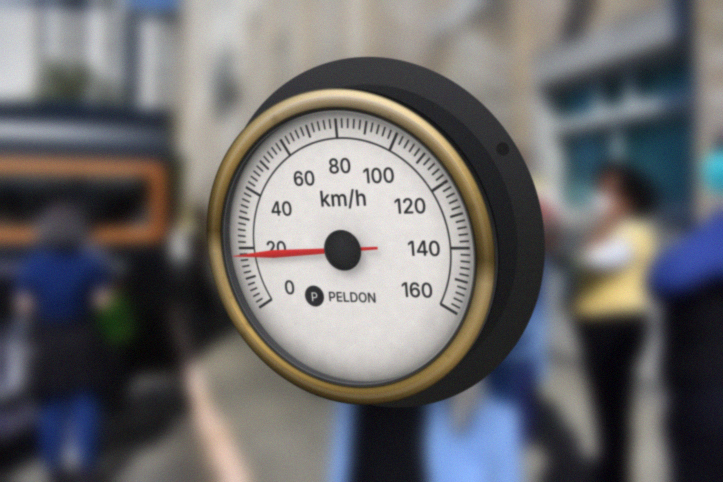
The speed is {"value": 18, "unit": "km/h"}
